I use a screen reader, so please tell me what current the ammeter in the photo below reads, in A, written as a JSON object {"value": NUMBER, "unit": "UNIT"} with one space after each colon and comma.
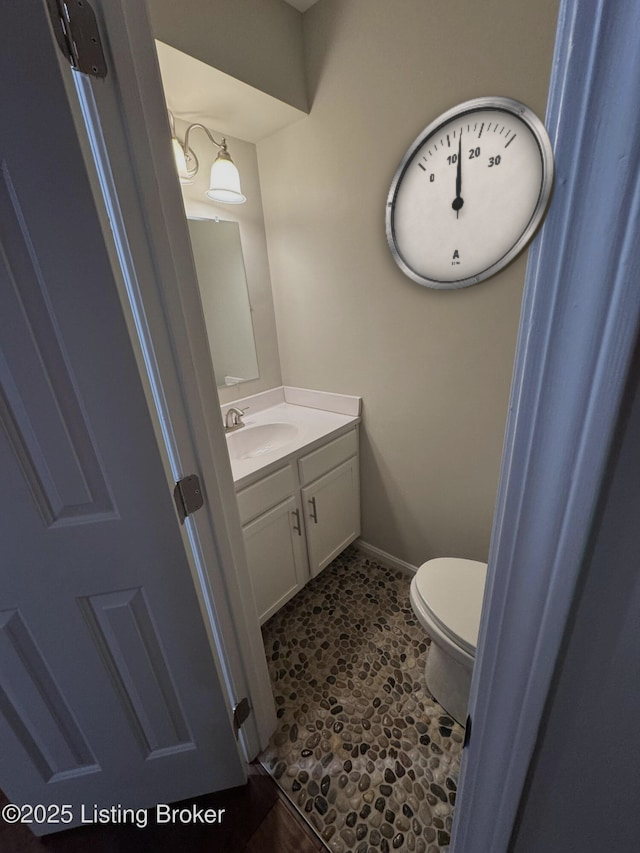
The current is {"value": 14, "unit": "A"}
